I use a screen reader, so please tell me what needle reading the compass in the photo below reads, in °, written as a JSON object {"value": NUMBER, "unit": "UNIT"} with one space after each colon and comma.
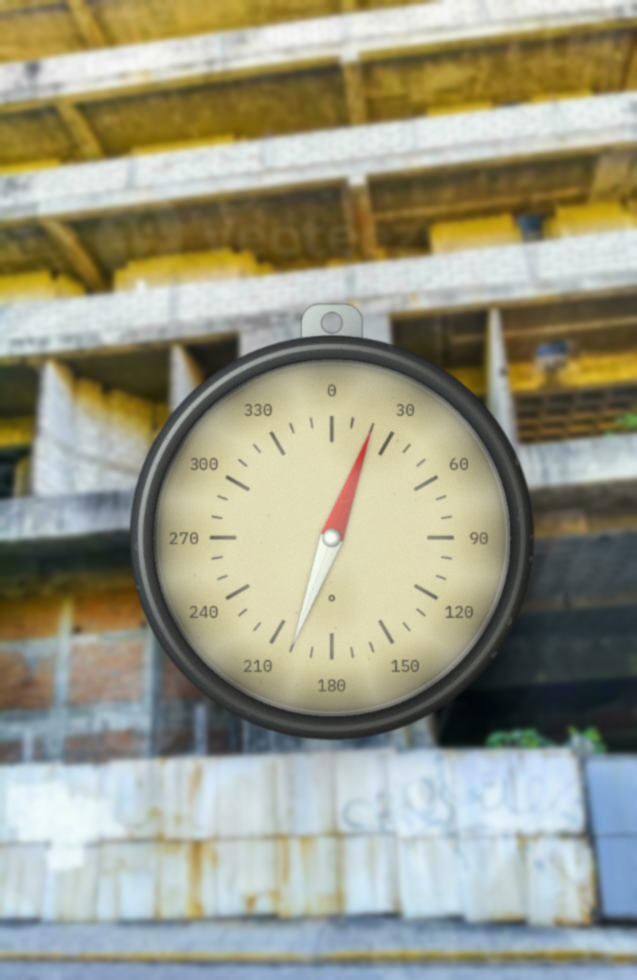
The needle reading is {"value": 20, "unit": "°"}
